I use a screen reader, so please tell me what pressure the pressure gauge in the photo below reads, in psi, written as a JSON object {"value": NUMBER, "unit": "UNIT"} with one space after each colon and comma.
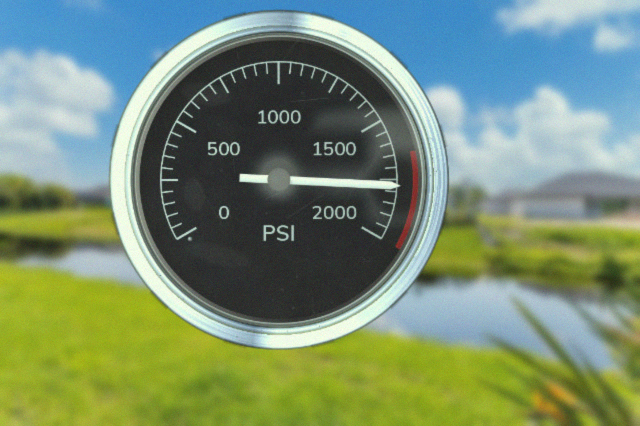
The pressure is {"value": 1775, "unit": "psi"}
